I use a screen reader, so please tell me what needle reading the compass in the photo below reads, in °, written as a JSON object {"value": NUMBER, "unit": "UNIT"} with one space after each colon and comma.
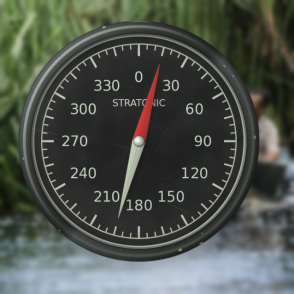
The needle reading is {"value": 15, "unit": "°"}
